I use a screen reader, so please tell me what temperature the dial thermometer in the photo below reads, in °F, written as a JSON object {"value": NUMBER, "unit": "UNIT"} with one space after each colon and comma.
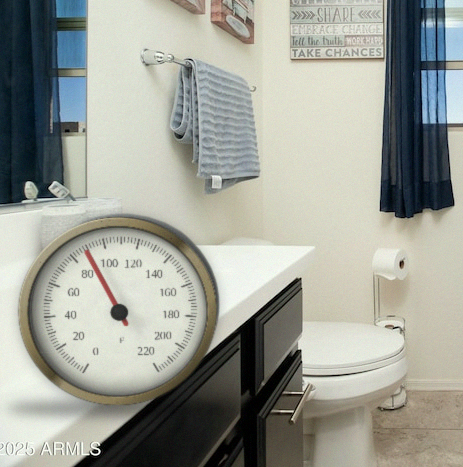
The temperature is {"value": 90, "unit": "°F"}
